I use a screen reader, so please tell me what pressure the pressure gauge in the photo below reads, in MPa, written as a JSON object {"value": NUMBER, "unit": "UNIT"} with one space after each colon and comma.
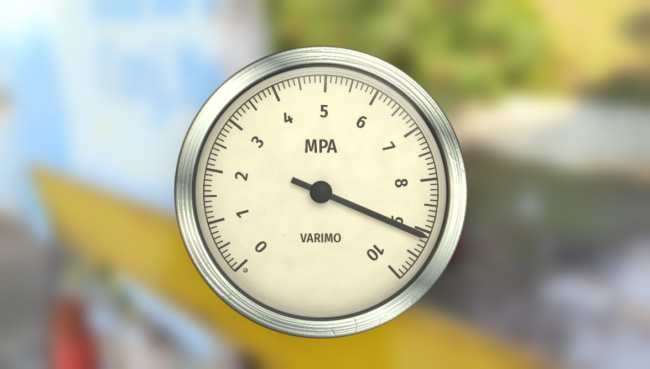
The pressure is {"value": 9.1, "unit": "MPa"}
